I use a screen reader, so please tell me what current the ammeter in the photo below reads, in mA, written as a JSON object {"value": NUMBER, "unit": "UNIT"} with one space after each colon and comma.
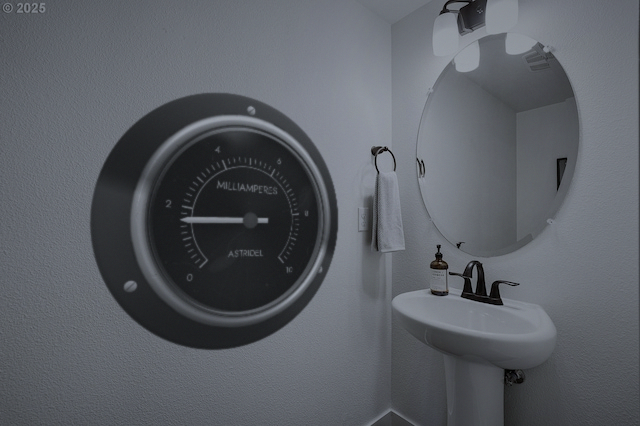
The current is {"value": 1.6, "unit": "mA"}
